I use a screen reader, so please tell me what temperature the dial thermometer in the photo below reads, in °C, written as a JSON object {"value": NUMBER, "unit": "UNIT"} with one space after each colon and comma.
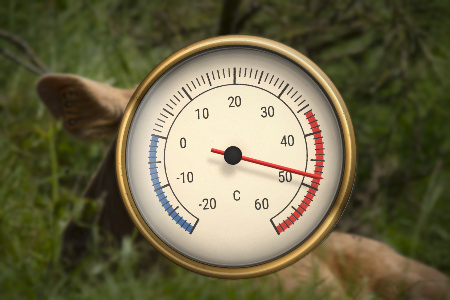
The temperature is {"value": 48, "unit": "°C"}
